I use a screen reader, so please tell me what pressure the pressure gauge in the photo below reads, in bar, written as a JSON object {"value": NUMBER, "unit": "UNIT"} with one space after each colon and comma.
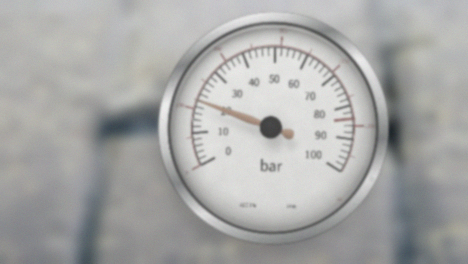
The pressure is {"value": 20, "unit": "bar"}
